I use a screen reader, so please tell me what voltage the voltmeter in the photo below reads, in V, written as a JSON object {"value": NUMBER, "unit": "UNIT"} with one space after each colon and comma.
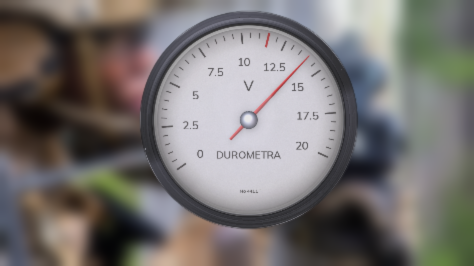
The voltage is {"value": 14, "unit": "V"}
